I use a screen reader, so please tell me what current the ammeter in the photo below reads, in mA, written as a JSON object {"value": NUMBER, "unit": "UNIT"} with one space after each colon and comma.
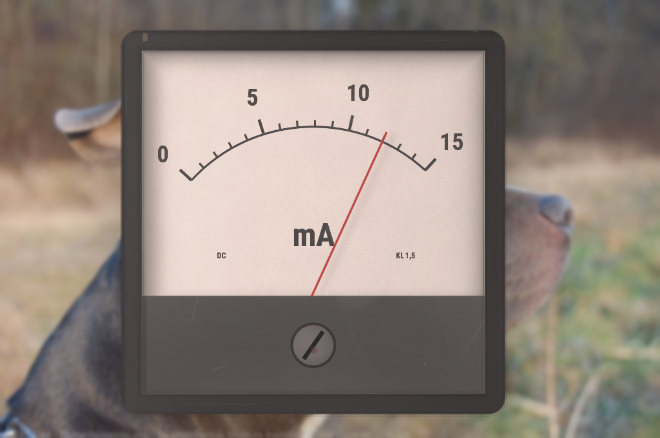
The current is {"value": 12, "unit": "mA"}
